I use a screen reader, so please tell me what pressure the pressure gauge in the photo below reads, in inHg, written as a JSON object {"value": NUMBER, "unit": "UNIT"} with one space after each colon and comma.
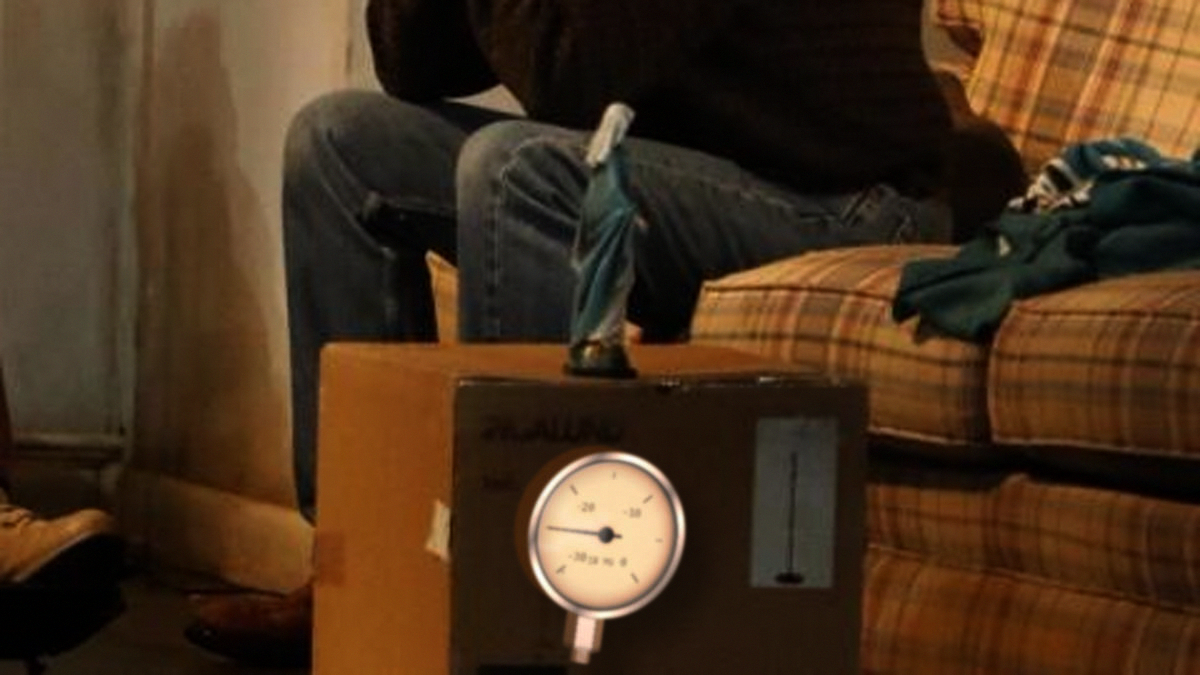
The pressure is {"value": -25, "unit": "inHg"}
